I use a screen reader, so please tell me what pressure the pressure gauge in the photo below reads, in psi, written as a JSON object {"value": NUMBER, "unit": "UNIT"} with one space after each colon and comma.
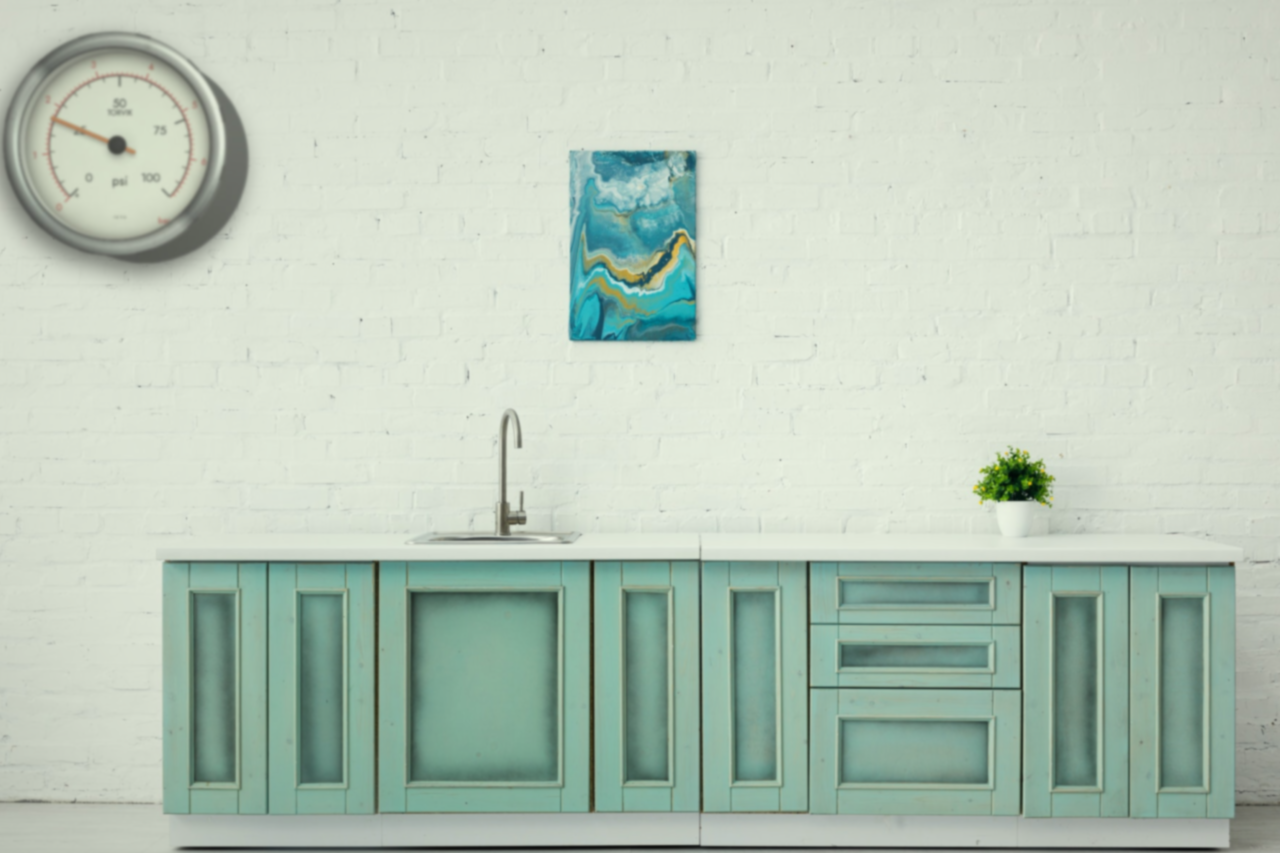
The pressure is {"value": 25, "unit": "psi"}
